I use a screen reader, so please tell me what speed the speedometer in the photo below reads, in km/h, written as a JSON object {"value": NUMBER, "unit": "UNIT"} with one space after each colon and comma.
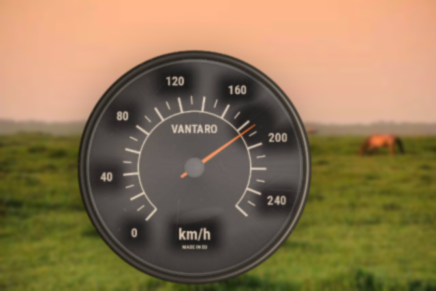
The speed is {"value": 185, "unit": "km/h"}
